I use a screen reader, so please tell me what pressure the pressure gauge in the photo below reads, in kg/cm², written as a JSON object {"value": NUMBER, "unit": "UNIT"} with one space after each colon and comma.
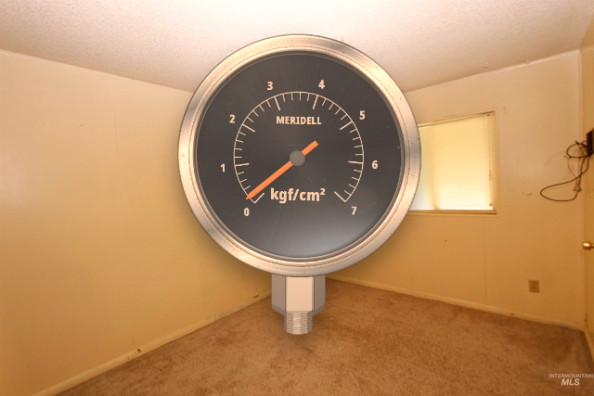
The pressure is {"value": 0.2, "unit": "kg/cm²"}
